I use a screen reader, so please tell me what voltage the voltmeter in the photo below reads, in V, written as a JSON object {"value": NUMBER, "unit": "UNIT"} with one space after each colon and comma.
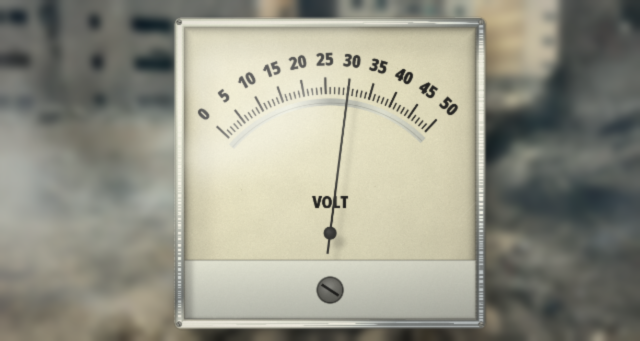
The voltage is {"value": 30, "unit": "V"}
